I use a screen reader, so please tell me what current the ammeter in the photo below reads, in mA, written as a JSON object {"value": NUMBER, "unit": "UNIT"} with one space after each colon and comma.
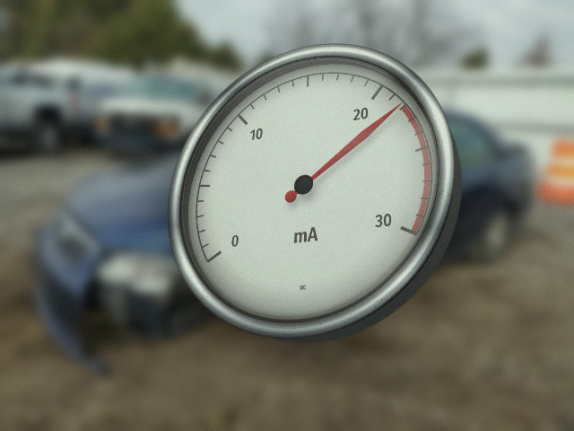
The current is {"value": 22, "unit": "mA"}
